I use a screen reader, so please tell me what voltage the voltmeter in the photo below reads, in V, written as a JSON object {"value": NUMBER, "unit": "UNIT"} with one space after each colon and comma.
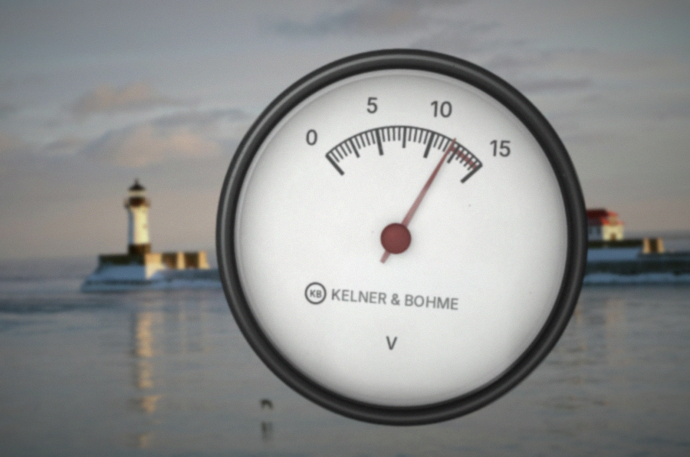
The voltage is {"value": 12, "unit": "V"}
